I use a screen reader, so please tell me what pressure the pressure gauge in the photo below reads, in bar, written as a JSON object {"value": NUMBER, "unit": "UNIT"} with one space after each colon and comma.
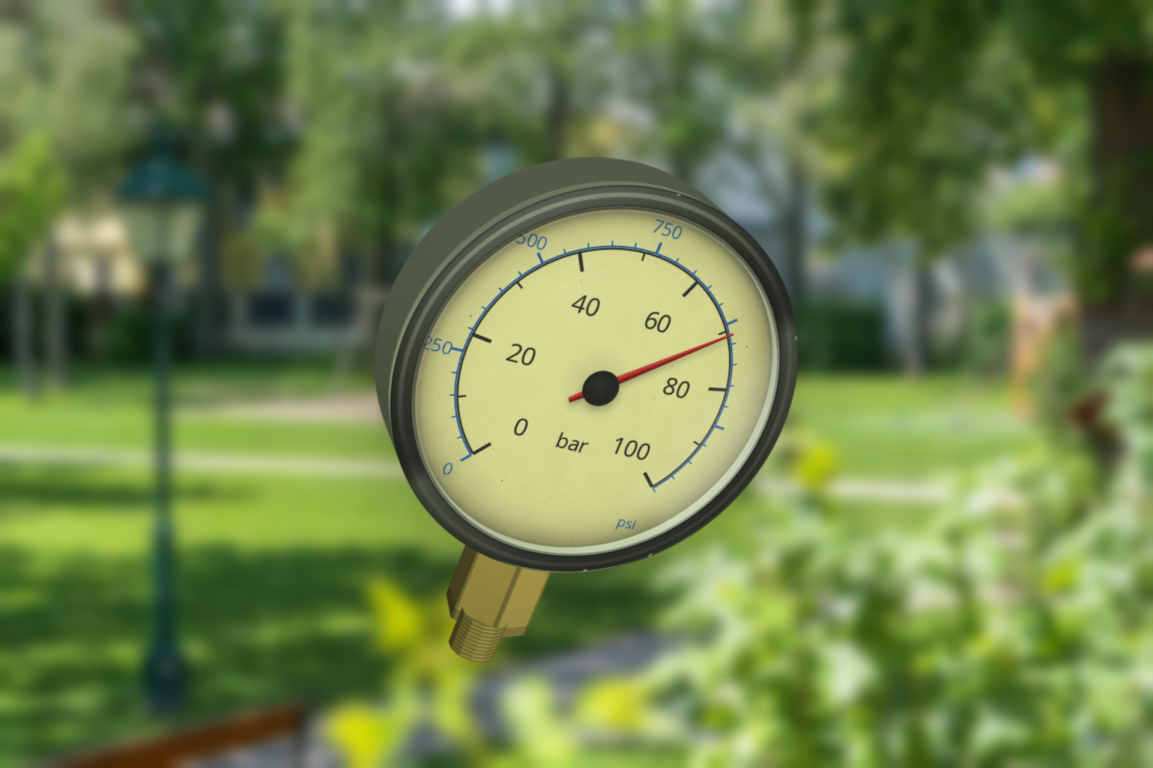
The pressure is {"value": 70, "unit": "bar"}
